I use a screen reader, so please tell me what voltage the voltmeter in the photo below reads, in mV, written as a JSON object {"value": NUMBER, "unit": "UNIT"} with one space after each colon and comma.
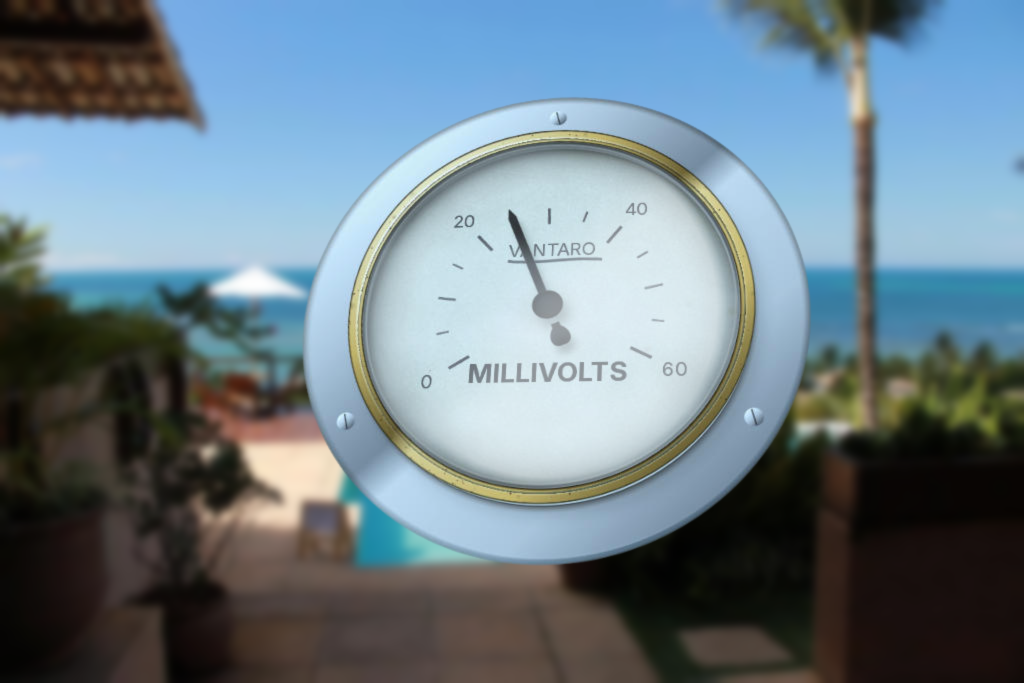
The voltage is {"value": 25, "unit": "mV"}
